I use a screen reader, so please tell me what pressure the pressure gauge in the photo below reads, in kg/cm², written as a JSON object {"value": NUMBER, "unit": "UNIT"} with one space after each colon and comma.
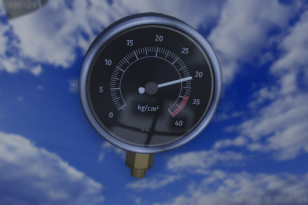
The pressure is {"value": 30, "unit": "kg/cm²"}
